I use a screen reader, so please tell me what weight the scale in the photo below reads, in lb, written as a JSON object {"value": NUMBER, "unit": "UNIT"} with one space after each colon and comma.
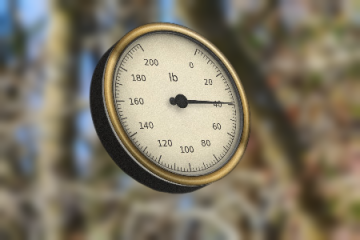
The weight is {"value": 40, "unit": "lb"}
